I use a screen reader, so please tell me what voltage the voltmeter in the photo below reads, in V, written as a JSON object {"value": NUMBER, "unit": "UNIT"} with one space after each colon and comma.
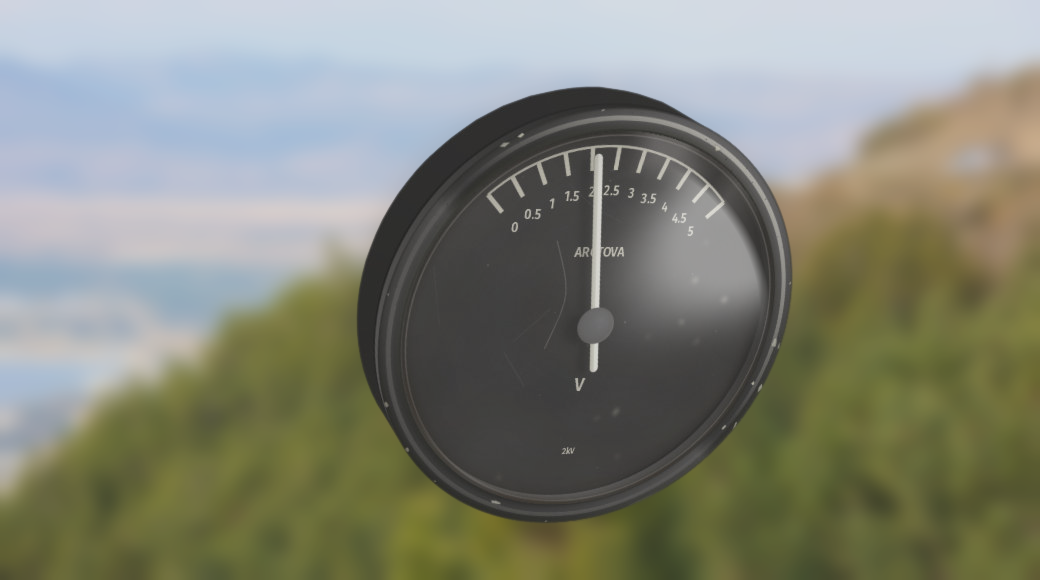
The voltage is {"value": 2, "unit": "V"}
